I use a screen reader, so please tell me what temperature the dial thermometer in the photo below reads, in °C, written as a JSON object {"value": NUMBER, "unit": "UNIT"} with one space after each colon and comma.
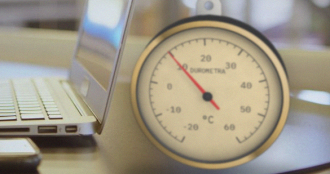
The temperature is {"value": 10, "unit": "°C"}
